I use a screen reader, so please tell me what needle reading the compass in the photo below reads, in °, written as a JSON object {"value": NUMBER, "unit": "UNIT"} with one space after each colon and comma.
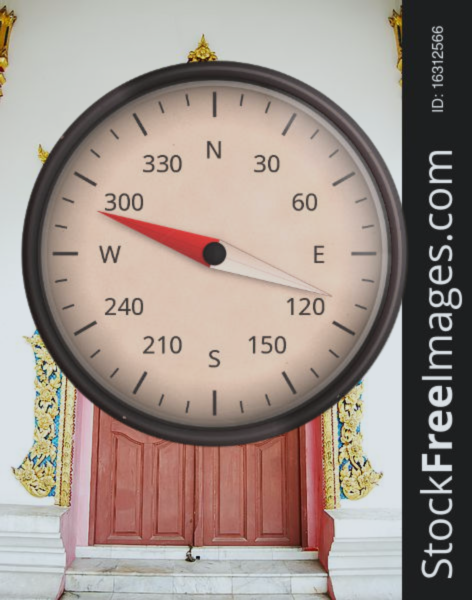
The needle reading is {"value": 290, "unit": "°"}
